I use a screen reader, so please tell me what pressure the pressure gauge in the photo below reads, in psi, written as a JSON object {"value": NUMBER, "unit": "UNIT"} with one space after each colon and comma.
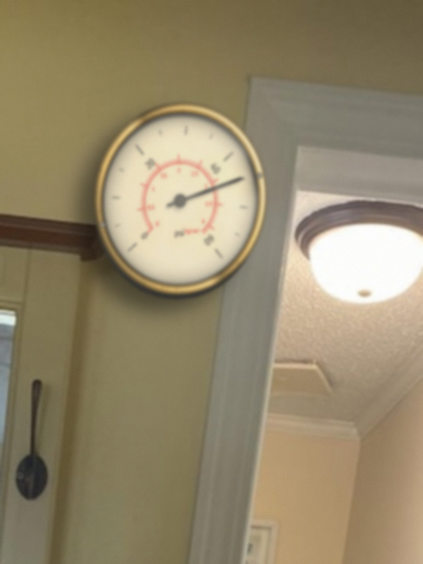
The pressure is {"value": 45, "unit": "psi"}
